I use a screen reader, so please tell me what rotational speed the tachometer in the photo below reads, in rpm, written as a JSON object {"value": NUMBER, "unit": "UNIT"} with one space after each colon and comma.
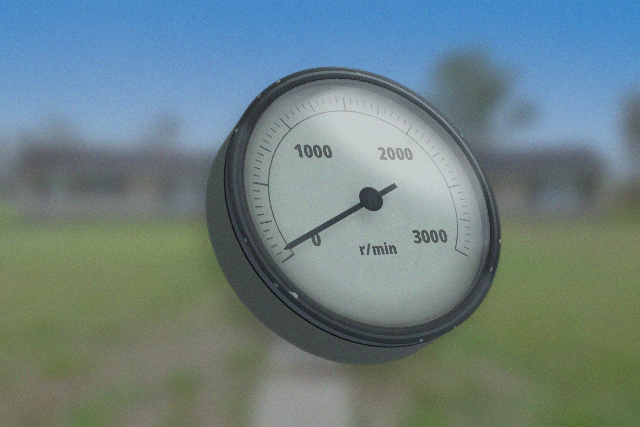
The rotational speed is {"value": 50, "unit": "rpm"}
